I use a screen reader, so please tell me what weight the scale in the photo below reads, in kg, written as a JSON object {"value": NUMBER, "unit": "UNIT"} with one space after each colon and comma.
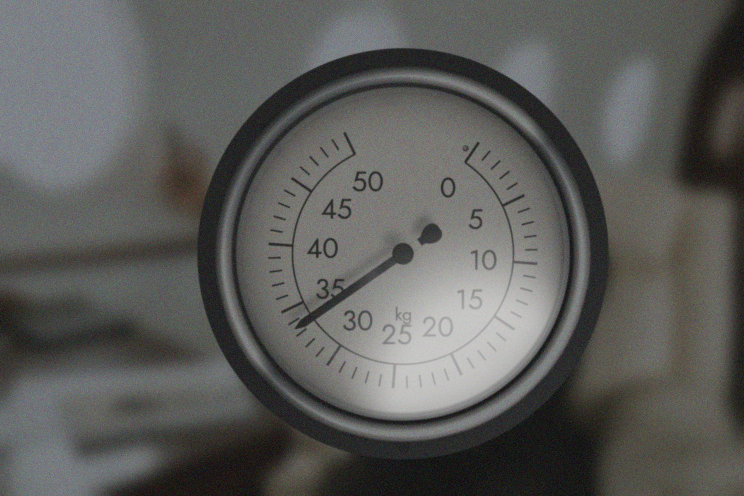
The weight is {"value": 33.5, "unit": "kg"}
